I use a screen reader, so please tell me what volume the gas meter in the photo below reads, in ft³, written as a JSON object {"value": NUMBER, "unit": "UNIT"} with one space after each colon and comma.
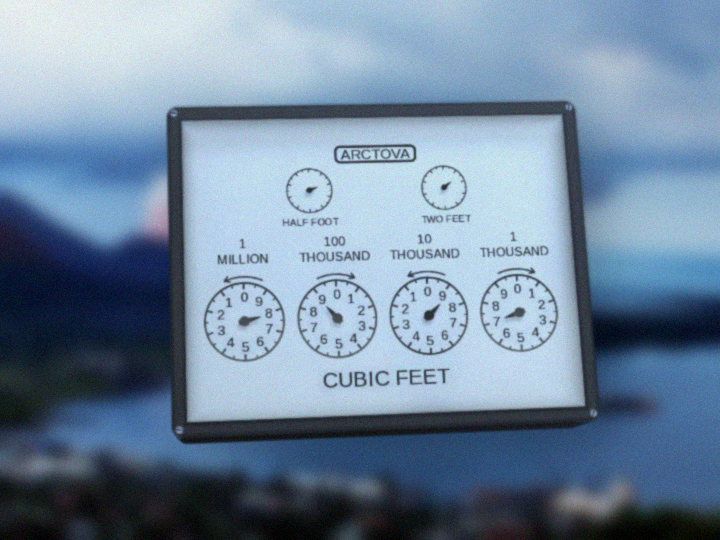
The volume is {"value": 788700, "unit": "ft³"}
